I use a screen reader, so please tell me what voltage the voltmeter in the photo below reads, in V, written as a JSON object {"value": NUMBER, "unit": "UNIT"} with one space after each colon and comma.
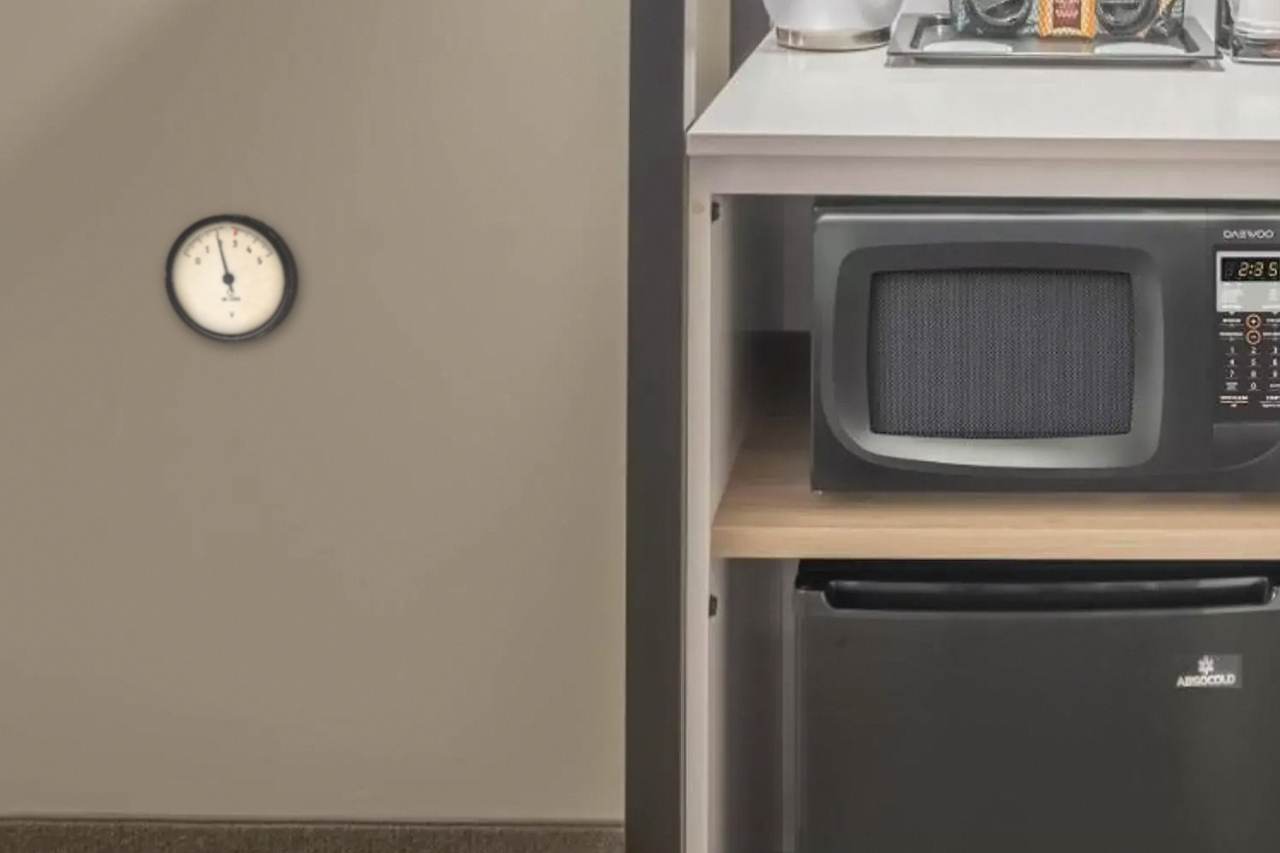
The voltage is {"value": 2, "unit": "V"}
